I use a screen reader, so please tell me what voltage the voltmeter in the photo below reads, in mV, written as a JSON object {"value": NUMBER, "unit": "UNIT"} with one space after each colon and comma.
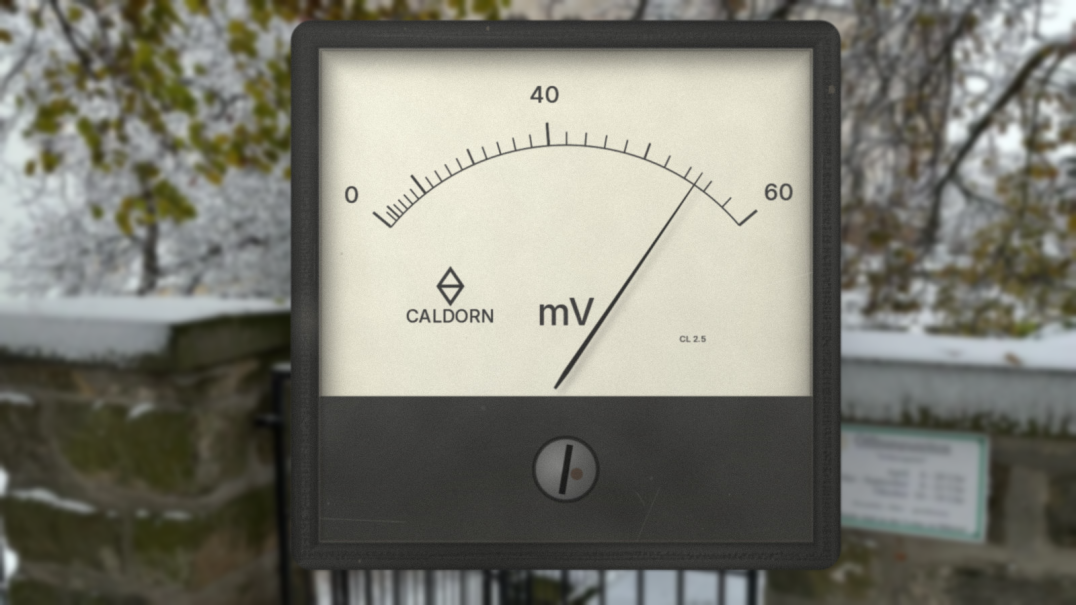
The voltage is {"value": 55, "unit": "mV"}
